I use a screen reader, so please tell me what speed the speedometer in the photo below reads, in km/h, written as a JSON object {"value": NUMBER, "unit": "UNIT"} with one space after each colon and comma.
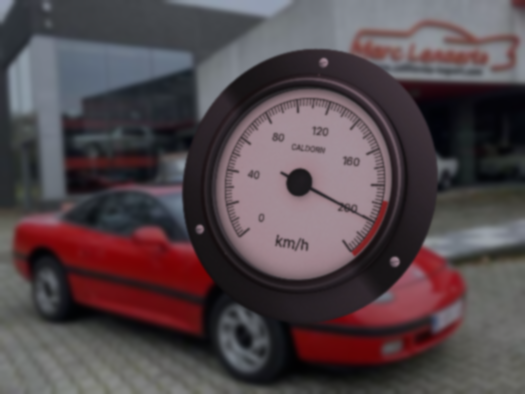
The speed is {"value": 200, "unit": "km/h"}
